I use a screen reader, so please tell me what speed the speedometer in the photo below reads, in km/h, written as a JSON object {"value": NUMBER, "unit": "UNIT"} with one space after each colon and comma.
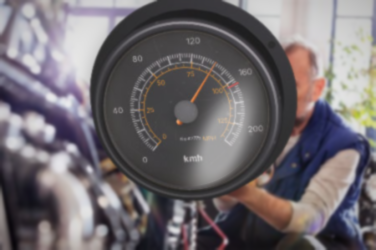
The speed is {"value": 140, "unit": "km/h"}
